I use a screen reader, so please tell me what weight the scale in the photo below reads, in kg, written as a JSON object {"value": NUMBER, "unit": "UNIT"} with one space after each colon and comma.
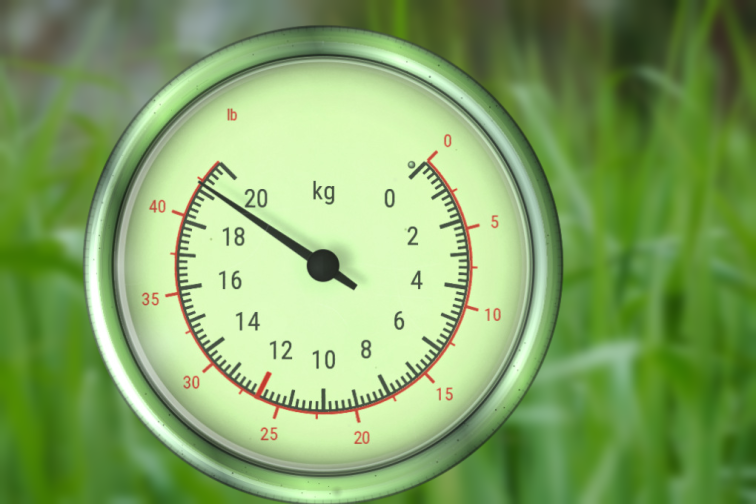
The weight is {"value": 19.2, "unit": "kg"}
